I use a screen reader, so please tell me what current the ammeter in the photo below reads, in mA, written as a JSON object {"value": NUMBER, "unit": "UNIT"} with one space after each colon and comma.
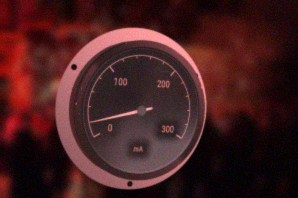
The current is {"value": 20, "unit": "mA"}
